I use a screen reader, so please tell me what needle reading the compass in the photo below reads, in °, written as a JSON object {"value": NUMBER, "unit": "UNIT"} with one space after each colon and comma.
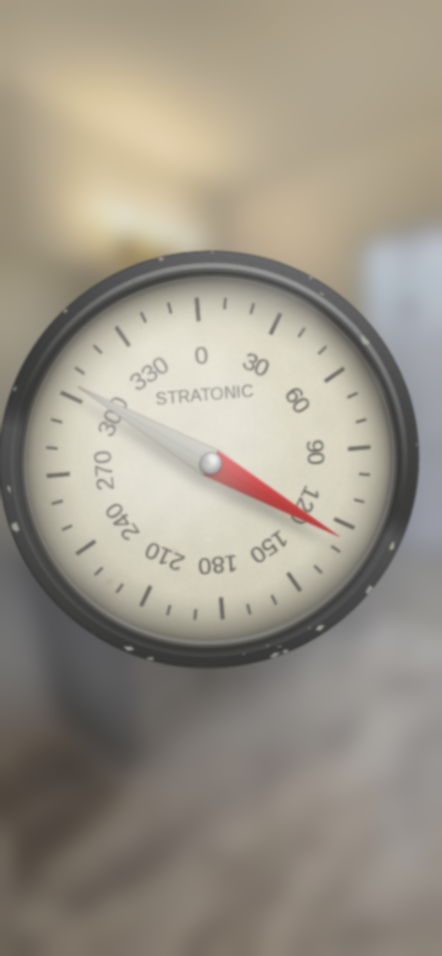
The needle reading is {"value": 125, "unit": "°"}
